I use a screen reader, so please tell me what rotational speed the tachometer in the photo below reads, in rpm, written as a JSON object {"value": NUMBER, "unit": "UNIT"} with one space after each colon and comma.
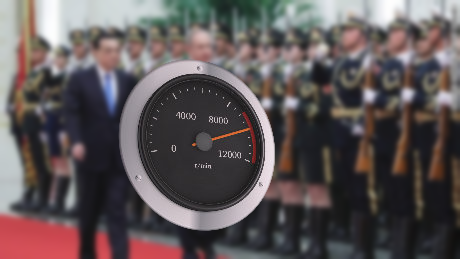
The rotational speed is {"value": 10000, "unit": "rpm"}
